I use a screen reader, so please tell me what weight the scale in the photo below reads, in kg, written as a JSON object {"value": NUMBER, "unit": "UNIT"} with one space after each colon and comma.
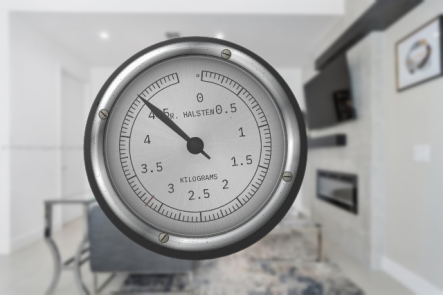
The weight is {"value": 4.5, "unit": "kg"}
